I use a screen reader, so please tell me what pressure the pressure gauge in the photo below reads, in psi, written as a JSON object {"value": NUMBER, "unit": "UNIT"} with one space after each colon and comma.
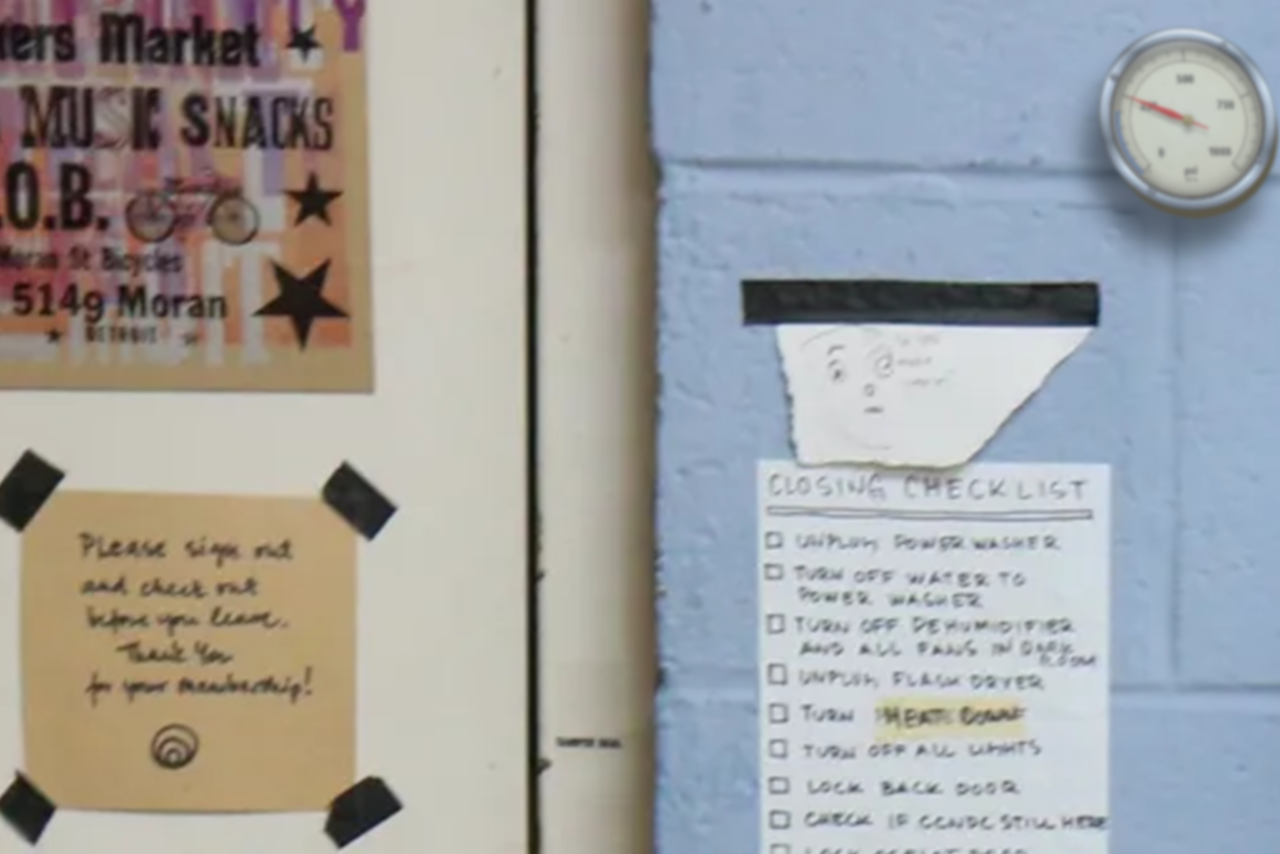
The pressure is {"value": 250, "unit": "psi"}
